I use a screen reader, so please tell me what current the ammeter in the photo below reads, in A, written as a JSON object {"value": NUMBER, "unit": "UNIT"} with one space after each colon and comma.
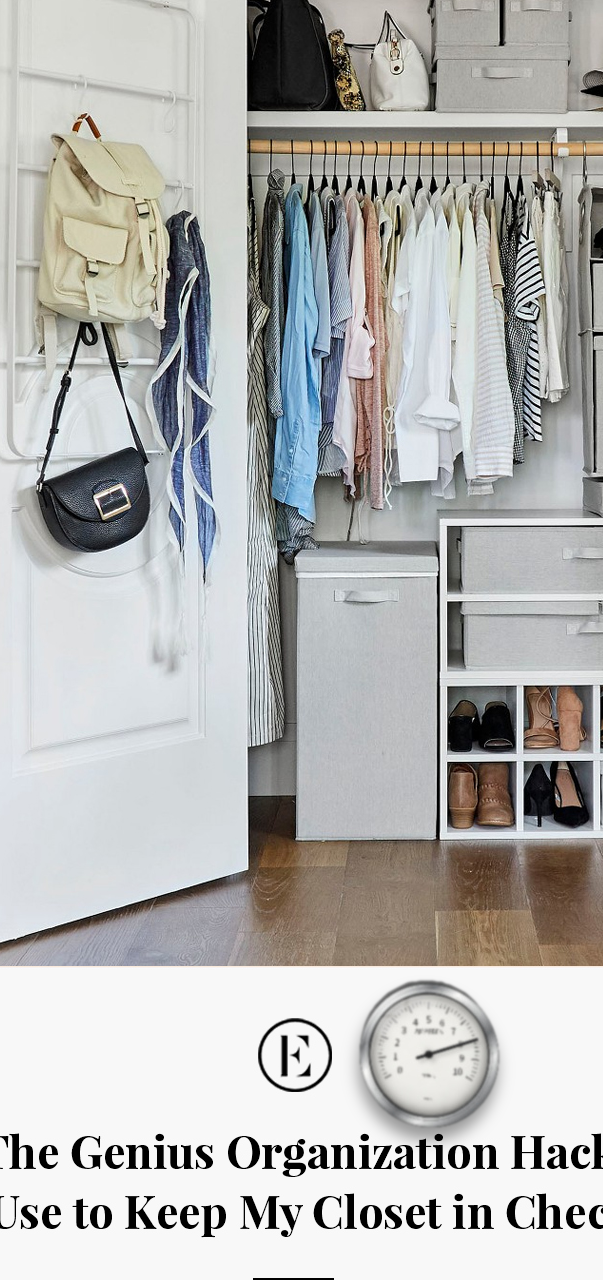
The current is {"value": 8, "unit": "A"}
